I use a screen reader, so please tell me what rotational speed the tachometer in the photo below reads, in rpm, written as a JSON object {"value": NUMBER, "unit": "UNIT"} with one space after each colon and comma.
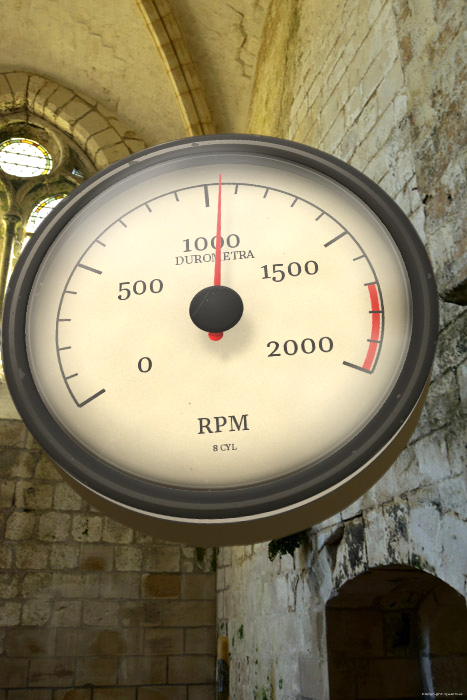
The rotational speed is {"value": 1050, "unit": "rpm"}
